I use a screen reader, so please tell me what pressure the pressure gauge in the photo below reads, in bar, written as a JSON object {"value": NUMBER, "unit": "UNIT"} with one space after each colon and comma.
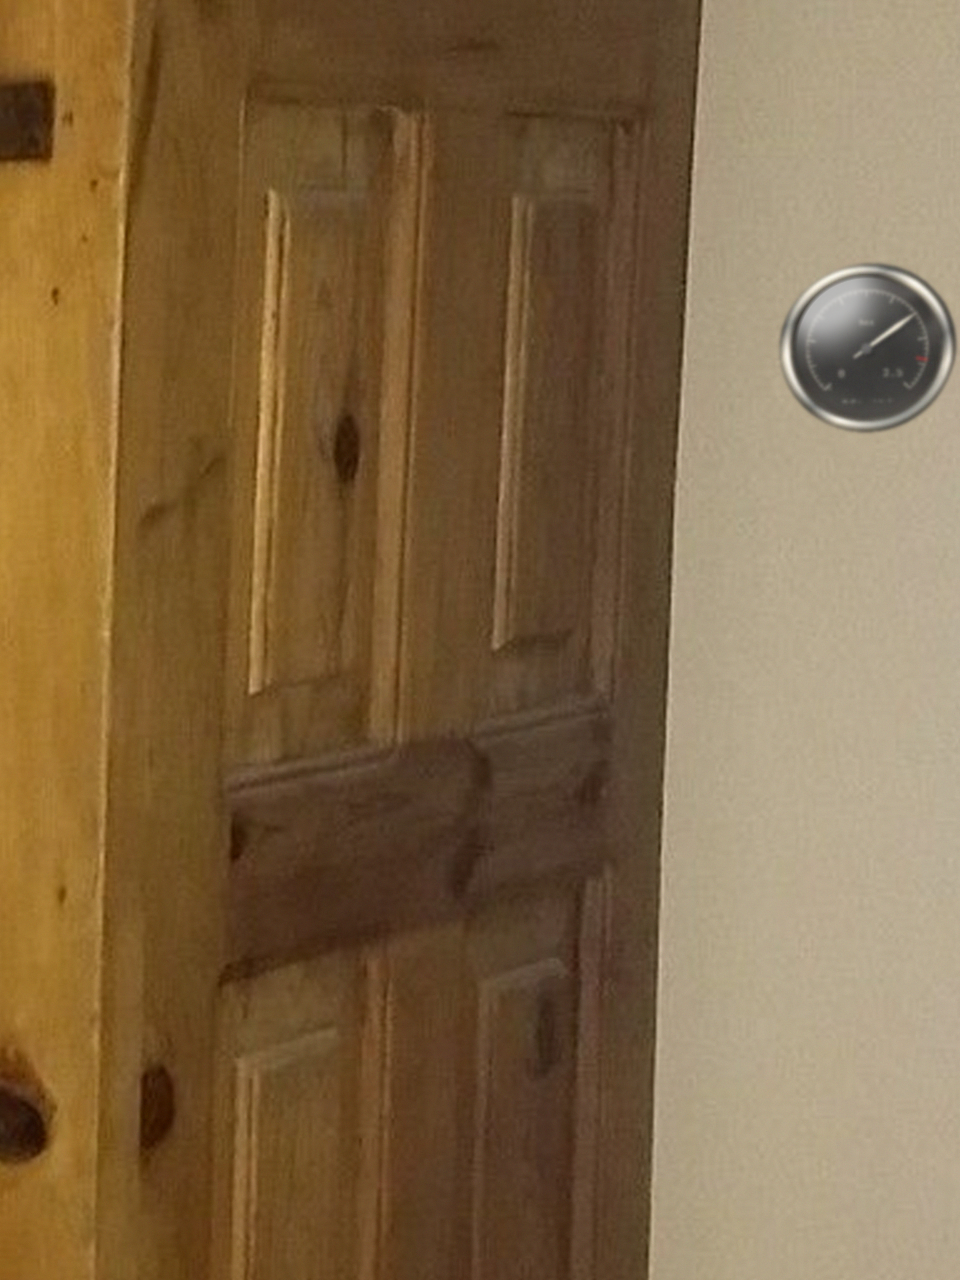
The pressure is {"value": 1.75, "unit": "bar"}
